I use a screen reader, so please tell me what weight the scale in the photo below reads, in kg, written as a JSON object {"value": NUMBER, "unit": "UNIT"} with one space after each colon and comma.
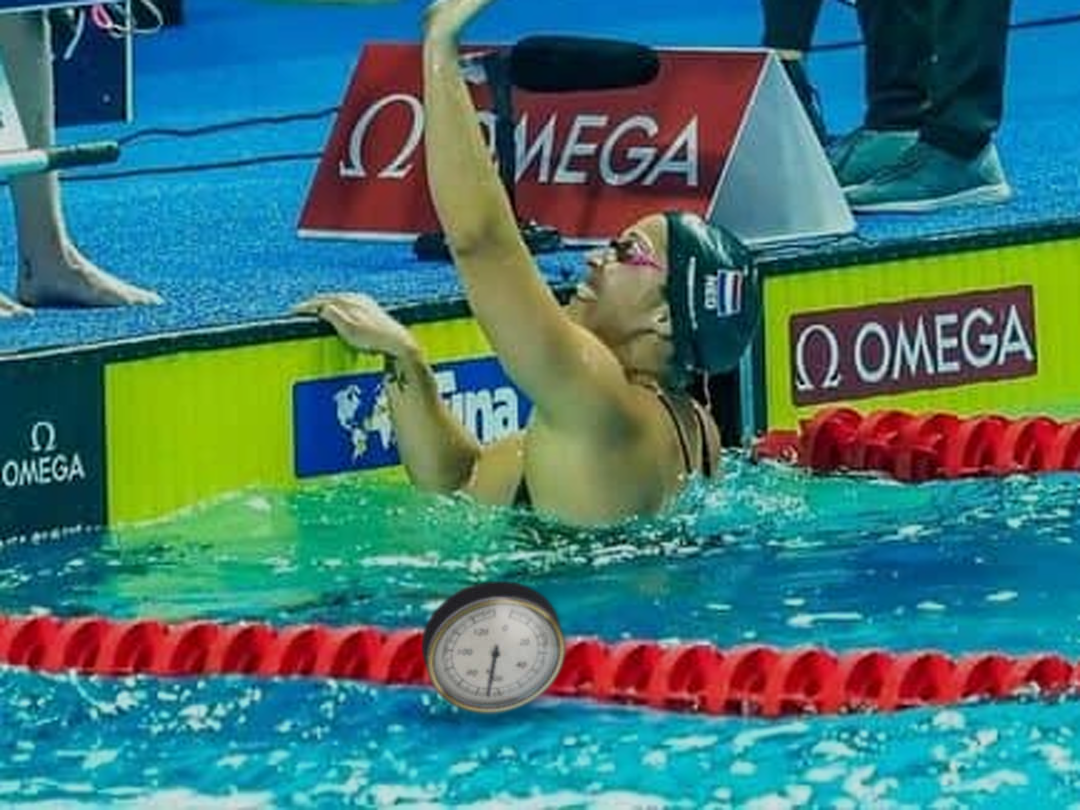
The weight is {"value": 65, "unit": "kg"}
